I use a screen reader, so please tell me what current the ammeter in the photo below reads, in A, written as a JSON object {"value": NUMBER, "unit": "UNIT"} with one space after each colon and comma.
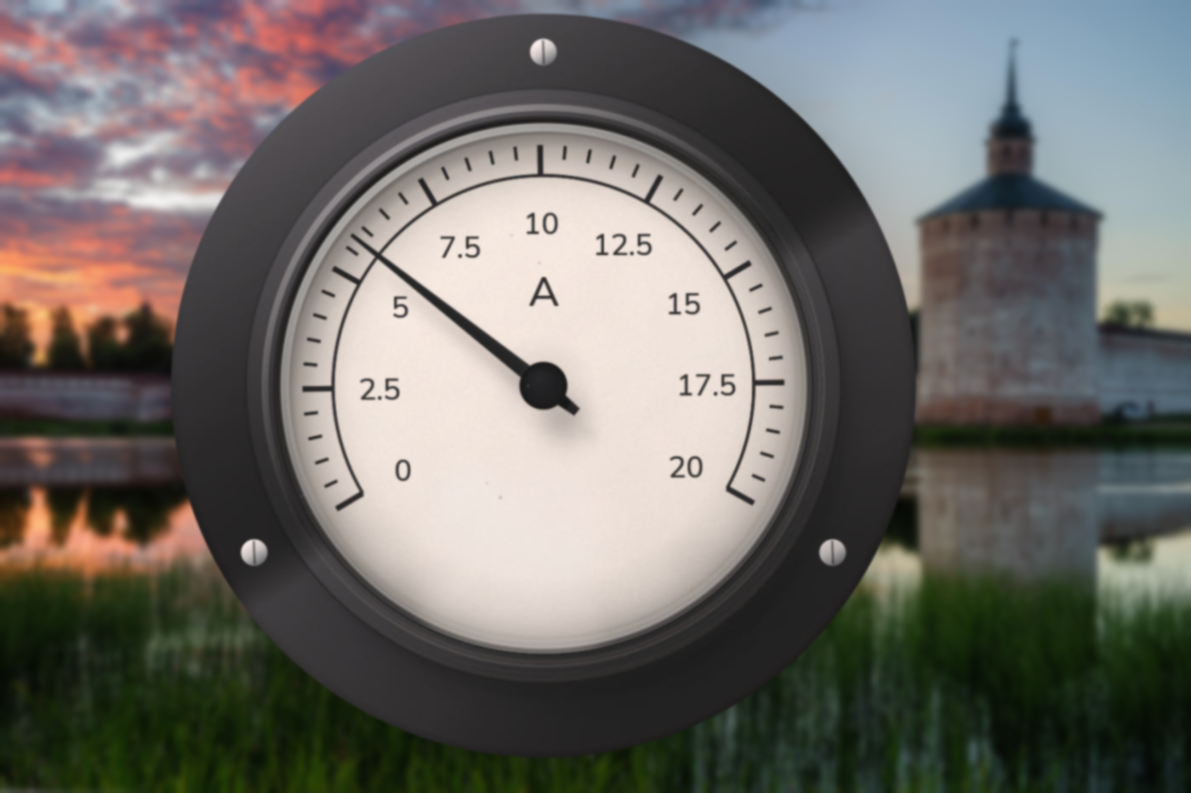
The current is {"value": 5.75, "unit": "A"}
